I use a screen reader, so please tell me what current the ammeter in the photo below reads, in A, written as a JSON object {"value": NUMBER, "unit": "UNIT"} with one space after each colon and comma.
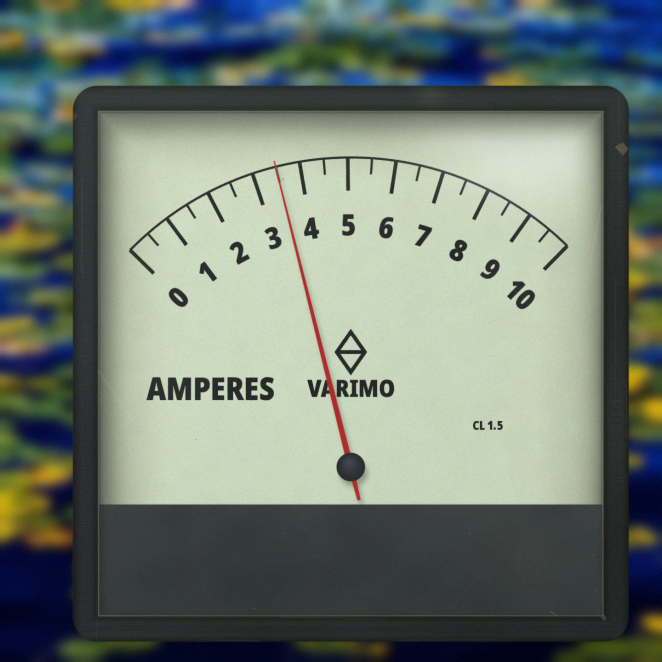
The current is {"value": 3.5, "unit": "A"}
